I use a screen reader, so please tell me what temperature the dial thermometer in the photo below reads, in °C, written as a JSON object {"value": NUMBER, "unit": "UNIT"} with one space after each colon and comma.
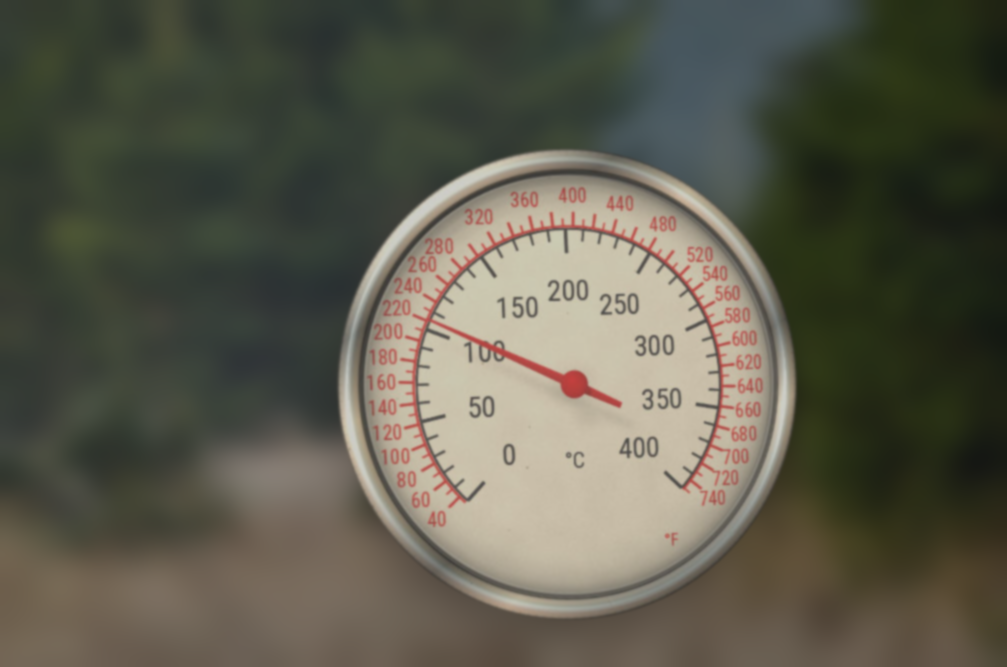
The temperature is {"value": 105, "unit": "°C"}
